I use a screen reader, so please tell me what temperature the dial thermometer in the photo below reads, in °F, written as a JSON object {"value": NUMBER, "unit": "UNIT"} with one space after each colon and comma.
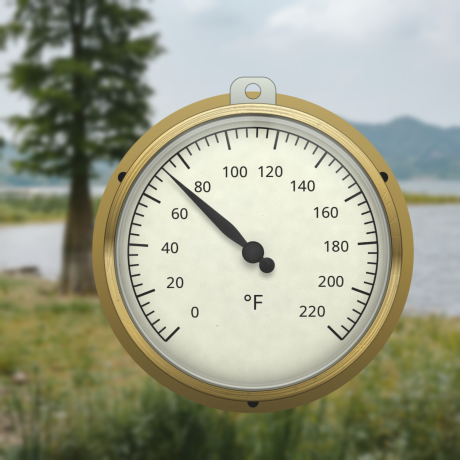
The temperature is {"value": 72, "unit": "°F"}
